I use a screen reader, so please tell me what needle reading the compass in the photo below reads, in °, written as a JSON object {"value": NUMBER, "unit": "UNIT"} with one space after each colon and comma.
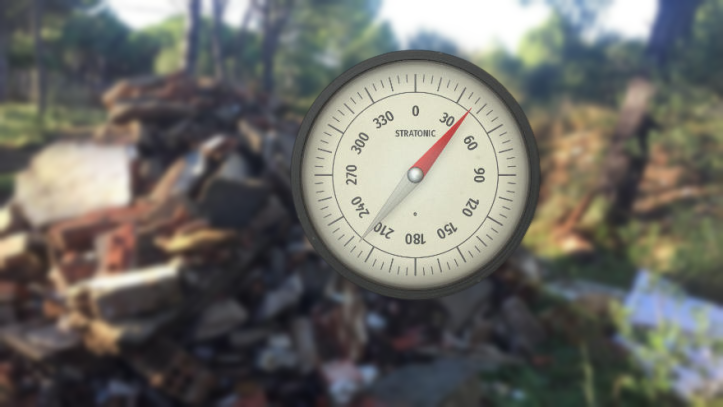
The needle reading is {"value": 40, "unit": "°"}
